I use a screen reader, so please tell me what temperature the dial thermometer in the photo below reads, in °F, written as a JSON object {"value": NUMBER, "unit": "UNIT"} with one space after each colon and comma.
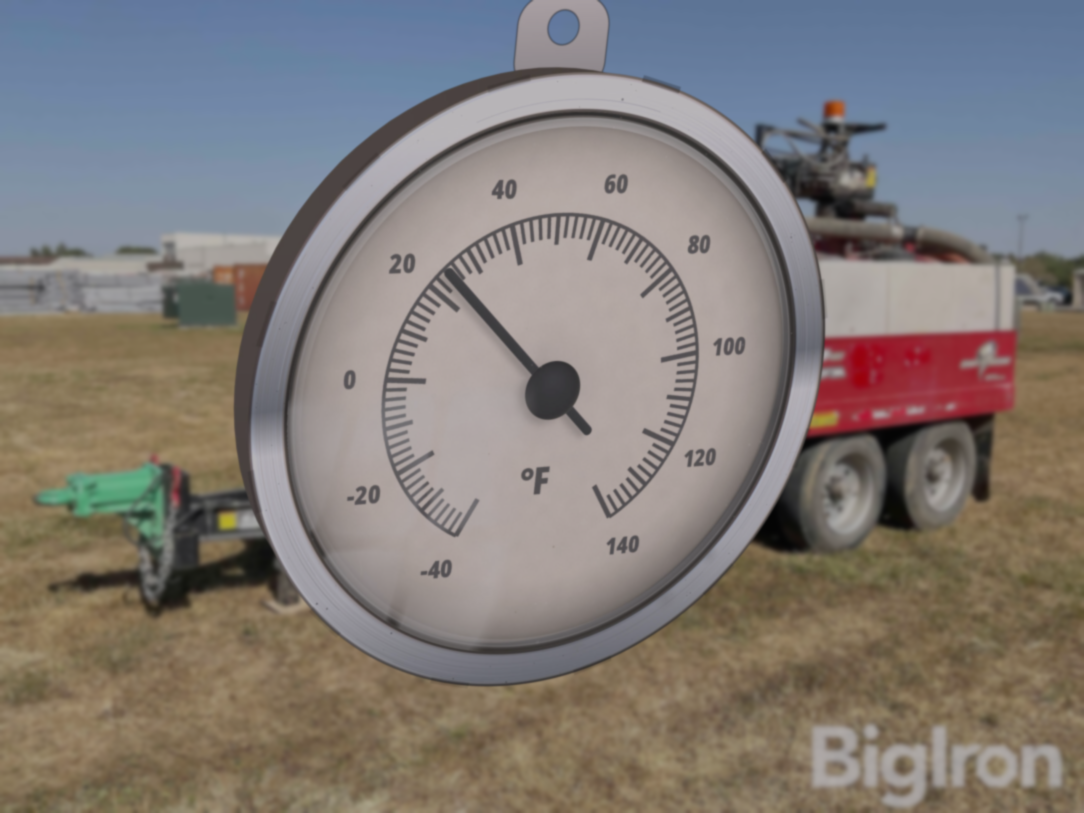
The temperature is {"value": 24, "unit": "°F"}
